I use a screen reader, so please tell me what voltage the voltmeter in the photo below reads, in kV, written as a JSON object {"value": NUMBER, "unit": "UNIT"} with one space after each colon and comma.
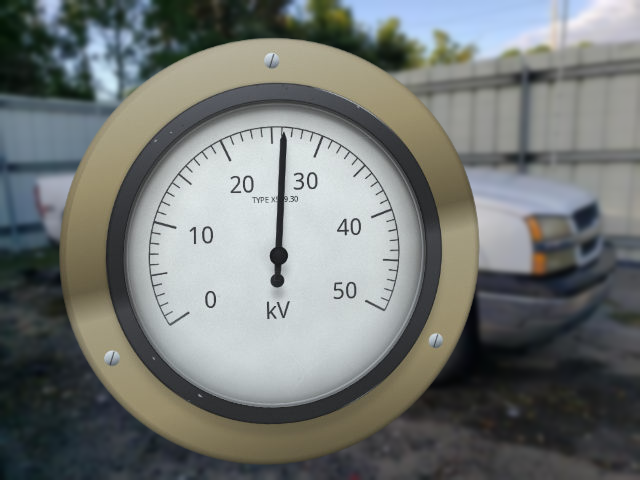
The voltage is {"value": 26, "unit": "kV"}
